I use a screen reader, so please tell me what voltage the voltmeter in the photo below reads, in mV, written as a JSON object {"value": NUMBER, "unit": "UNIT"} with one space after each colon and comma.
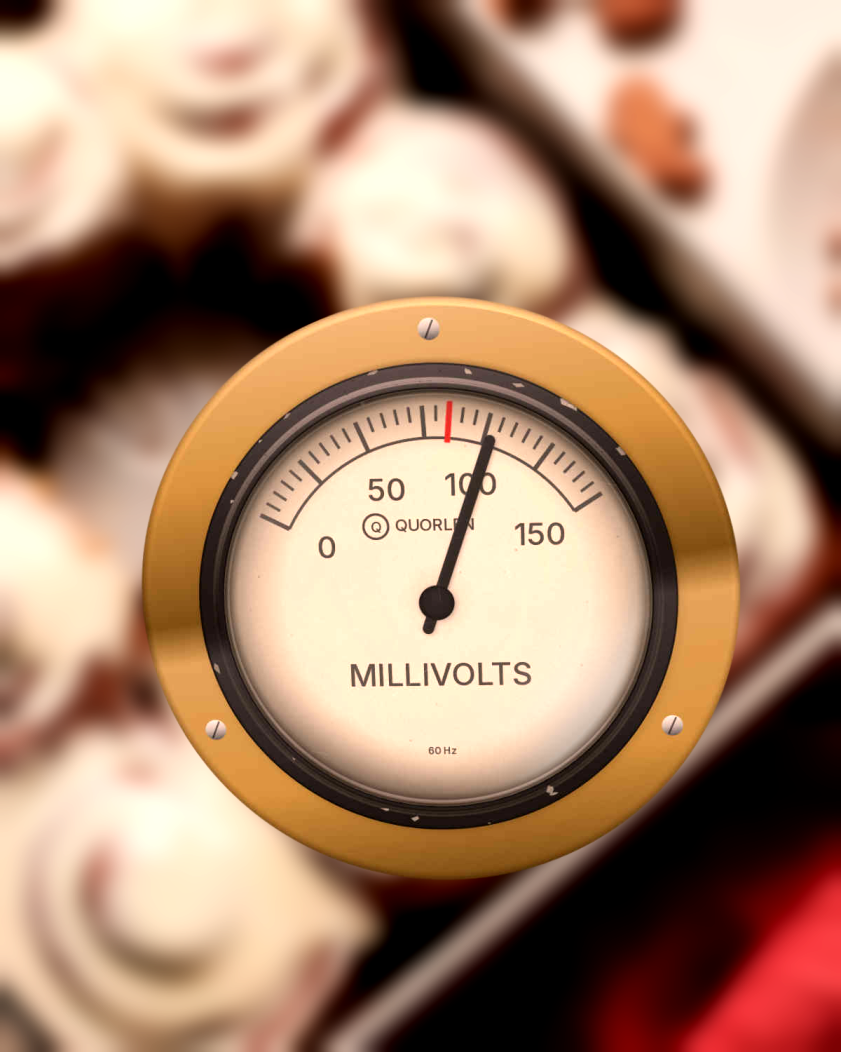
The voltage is {"value": 102.5, "unit": "mV"}
